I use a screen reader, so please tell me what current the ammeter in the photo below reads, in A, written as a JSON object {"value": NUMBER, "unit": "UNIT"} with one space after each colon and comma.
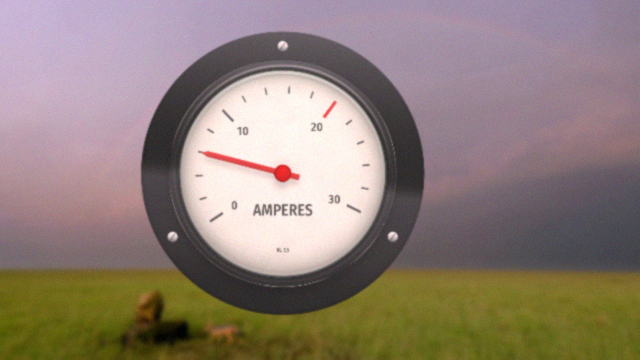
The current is {"value": 6, "unit": "A"}
